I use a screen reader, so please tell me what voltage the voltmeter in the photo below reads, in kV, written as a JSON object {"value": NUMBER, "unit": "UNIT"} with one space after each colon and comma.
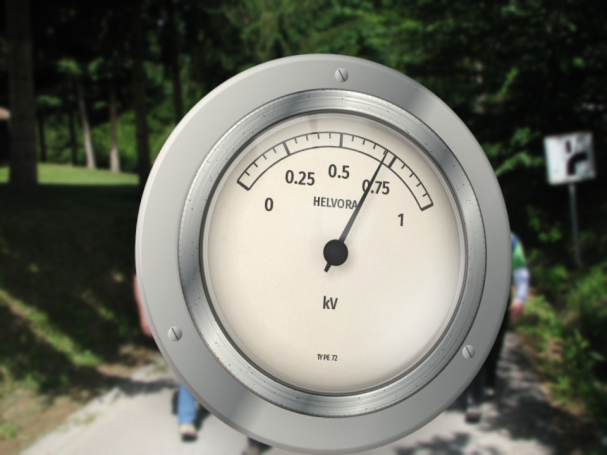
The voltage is {"value": 0.7, "unit": "kV"}
